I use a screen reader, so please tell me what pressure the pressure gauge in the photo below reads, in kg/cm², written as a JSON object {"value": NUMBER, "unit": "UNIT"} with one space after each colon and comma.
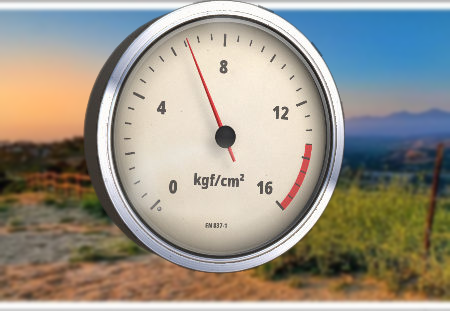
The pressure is {"value": 6.5, "unit": "kg/cm²"}
